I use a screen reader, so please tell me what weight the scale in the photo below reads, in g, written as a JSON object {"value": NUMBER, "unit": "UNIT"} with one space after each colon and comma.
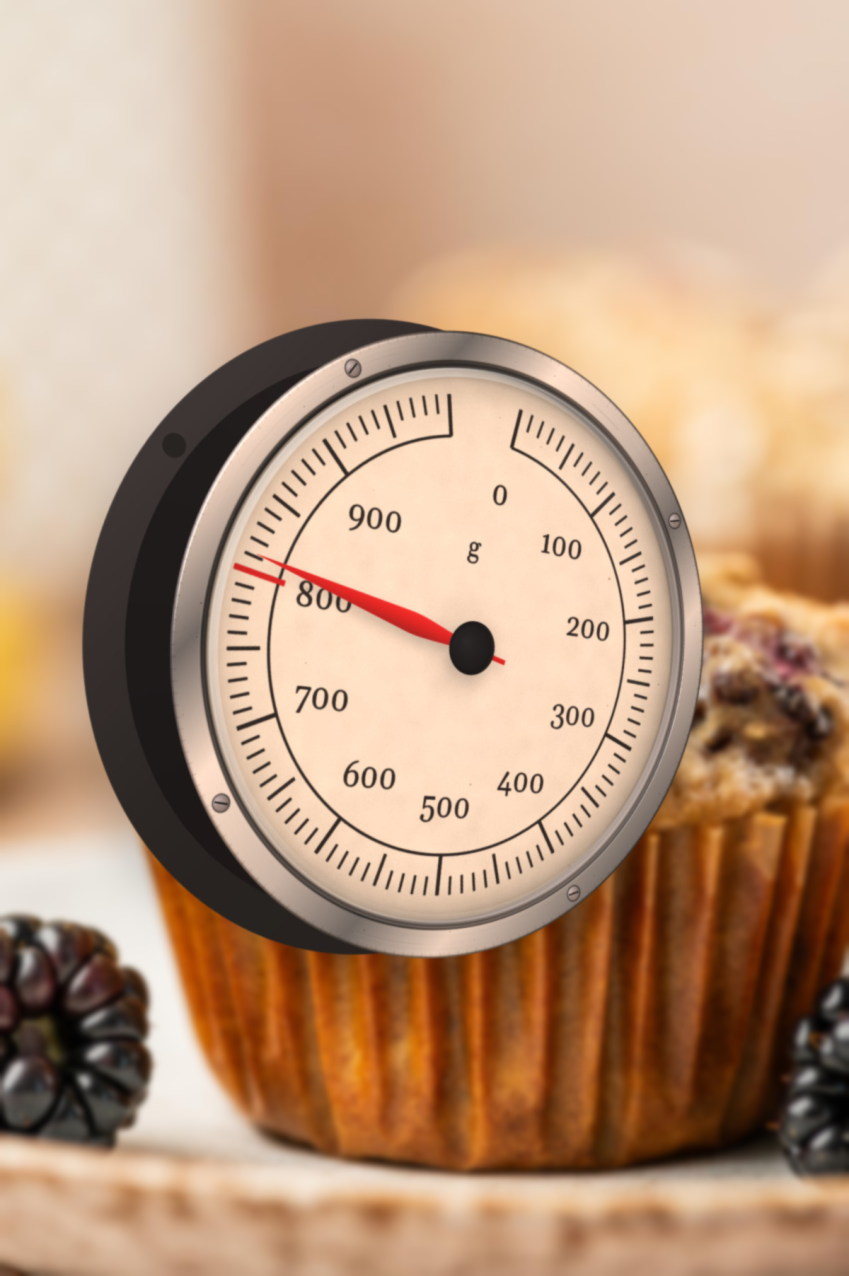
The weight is {"value": 810, "unit": "g"}
